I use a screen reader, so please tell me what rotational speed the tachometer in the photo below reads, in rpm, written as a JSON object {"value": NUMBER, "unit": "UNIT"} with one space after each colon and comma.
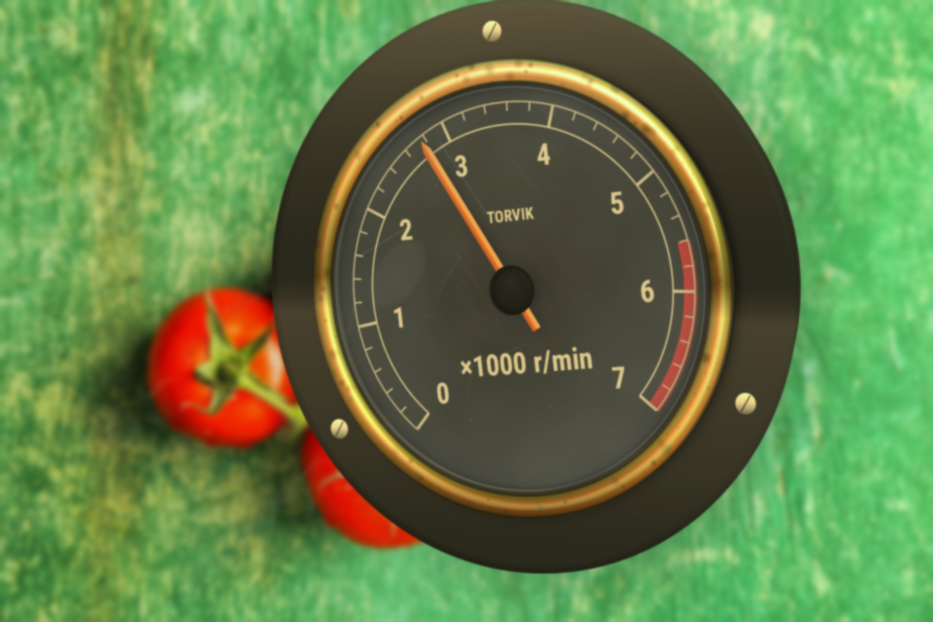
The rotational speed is {"value": 2800, "unit": "rpm"}
